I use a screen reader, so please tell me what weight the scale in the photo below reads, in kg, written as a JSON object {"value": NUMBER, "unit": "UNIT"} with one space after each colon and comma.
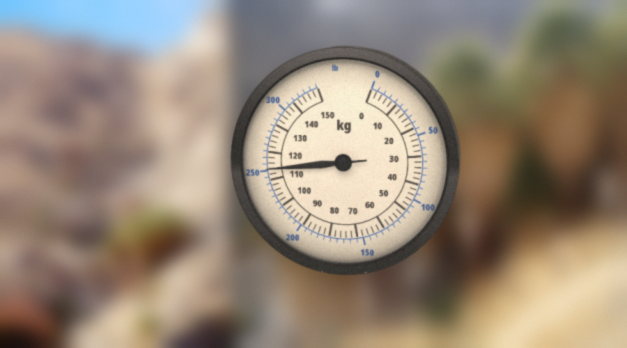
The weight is {"value": 114, "unit": "kg"}
